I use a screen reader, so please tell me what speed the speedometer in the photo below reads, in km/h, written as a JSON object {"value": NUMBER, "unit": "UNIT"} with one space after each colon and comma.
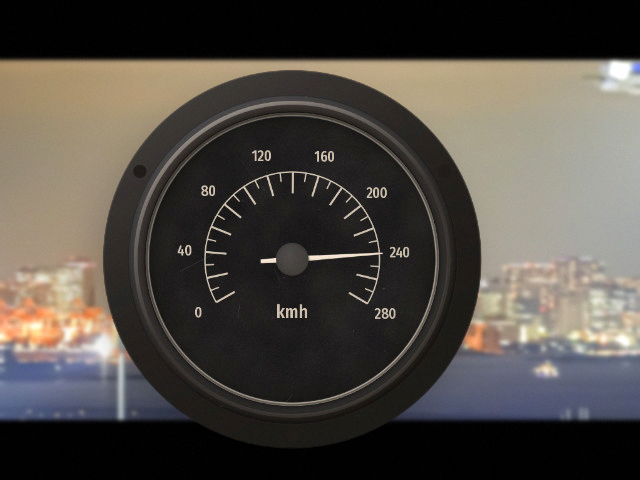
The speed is {"value": 240, "unit": "km/h"}
